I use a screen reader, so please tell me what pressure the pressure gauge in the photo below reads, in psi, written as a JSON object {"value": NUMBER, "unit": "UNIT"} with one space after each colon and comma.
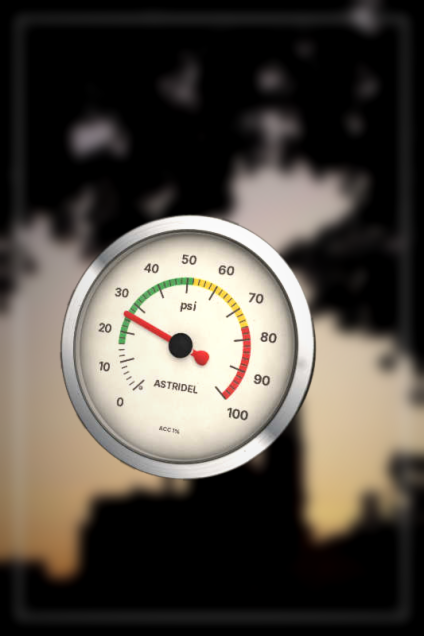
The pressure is {"value": 26, "unit": "psi"}
